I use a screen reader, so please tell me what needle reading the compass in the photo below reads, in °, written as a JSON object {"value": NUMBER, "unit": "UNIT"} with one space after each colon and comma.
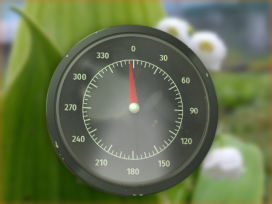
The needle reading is {"value": 355, "unit": "°"}
